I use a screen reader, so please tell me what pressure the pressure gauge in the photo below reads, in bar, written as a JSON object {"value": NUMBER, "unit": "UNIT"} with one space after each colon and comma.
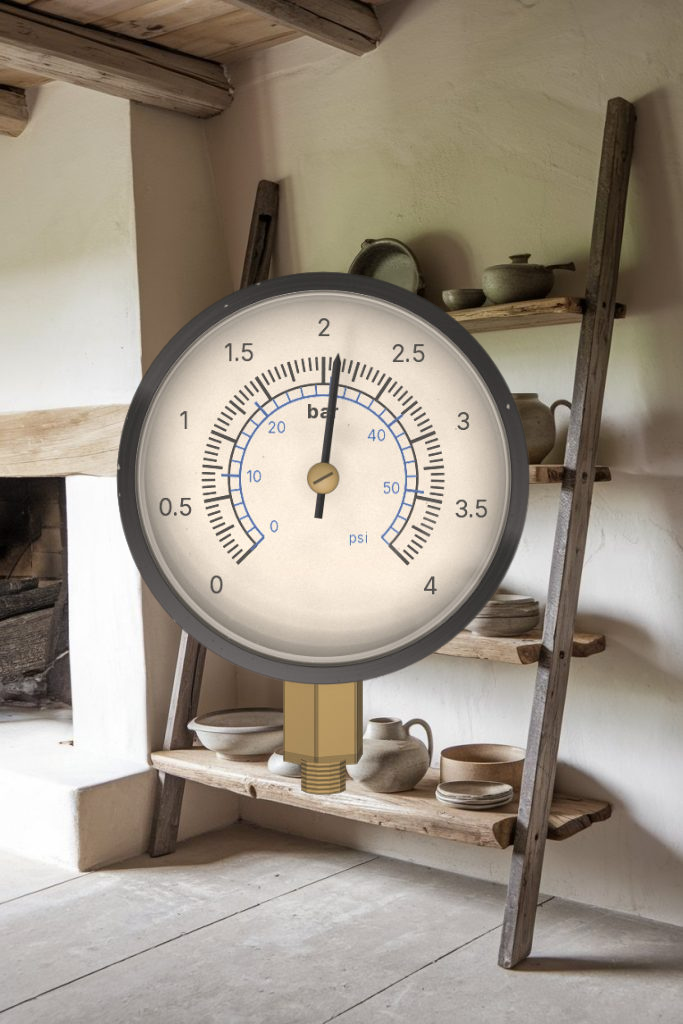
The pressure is {"value": 2.1, "unit": "bar"}
